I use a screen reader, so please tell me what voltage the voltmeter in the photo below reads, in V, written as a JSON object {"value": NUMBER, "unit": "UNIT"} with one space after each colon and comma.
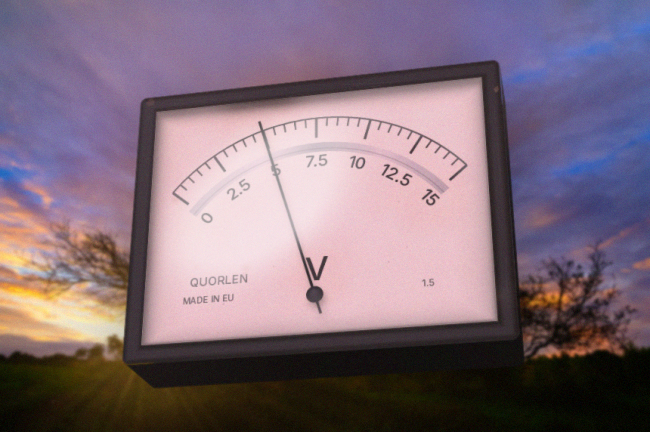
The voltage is {"value": 5, "unit": "V"}
